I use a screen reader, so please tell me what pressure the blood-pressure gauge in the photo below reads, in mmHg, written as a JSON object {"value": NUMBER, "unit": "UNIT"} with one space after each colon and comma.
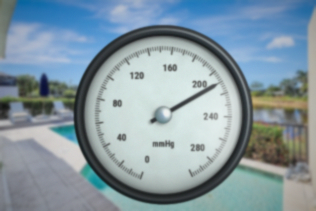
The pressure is {"value": 210, "unit": "mmHg"}
